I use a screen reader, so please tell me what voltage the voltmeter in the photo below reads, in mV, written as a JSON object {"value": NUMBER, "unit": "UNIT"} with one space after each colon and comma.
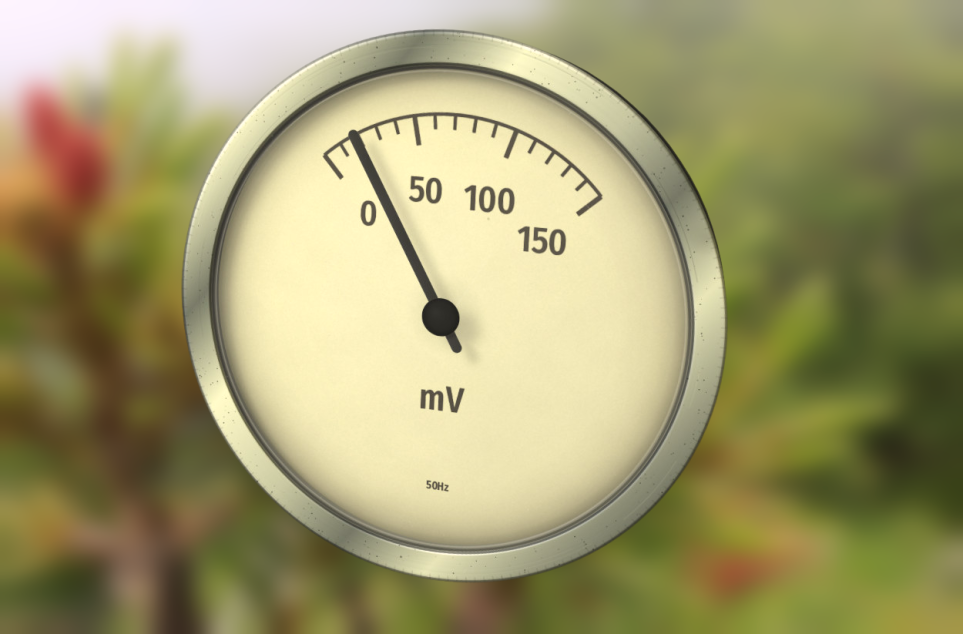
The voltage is {"value": 20, "unit": "mV"}
